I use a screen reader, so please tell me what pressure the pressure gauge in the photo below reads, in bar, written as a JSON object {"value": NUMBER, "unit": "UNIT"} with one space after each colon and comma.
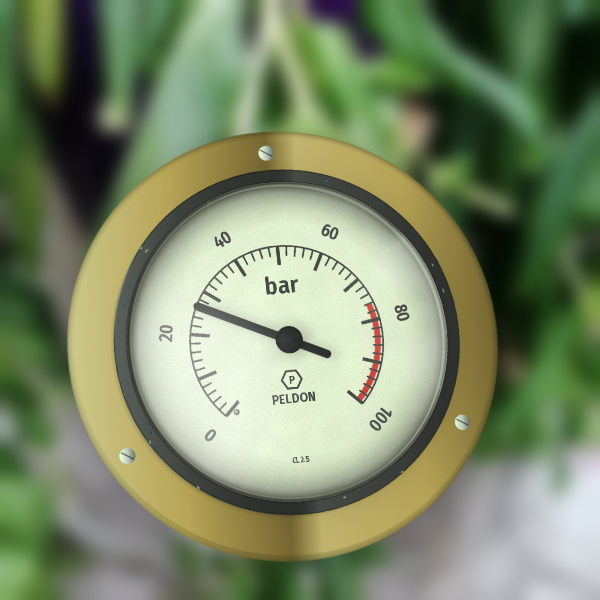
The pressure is {"value": 26, "unit": "bar"}
